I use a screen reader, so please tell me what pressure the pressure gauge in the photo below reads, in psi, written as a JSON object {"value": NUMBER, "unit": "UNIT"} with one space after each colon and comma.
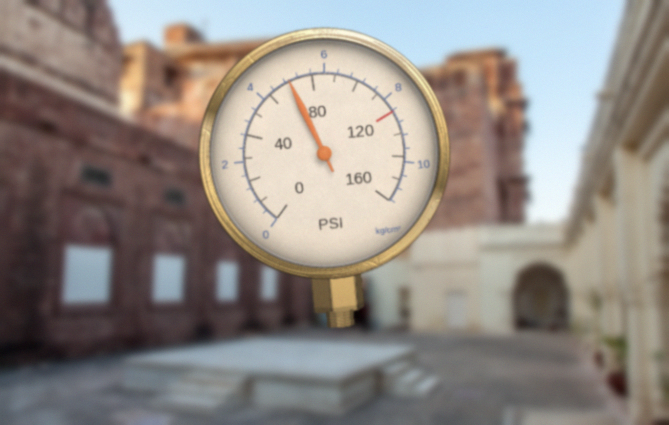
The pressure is {"value": 70, "unit": "psi"}
